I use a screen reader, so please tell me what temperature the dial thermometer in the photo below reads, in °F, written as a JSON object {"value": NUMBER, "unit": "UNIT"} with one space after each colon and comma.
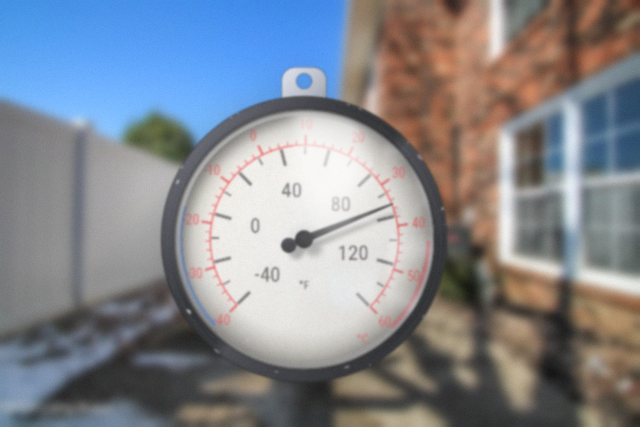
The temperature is {"value": 95, "unit": "°F"}
